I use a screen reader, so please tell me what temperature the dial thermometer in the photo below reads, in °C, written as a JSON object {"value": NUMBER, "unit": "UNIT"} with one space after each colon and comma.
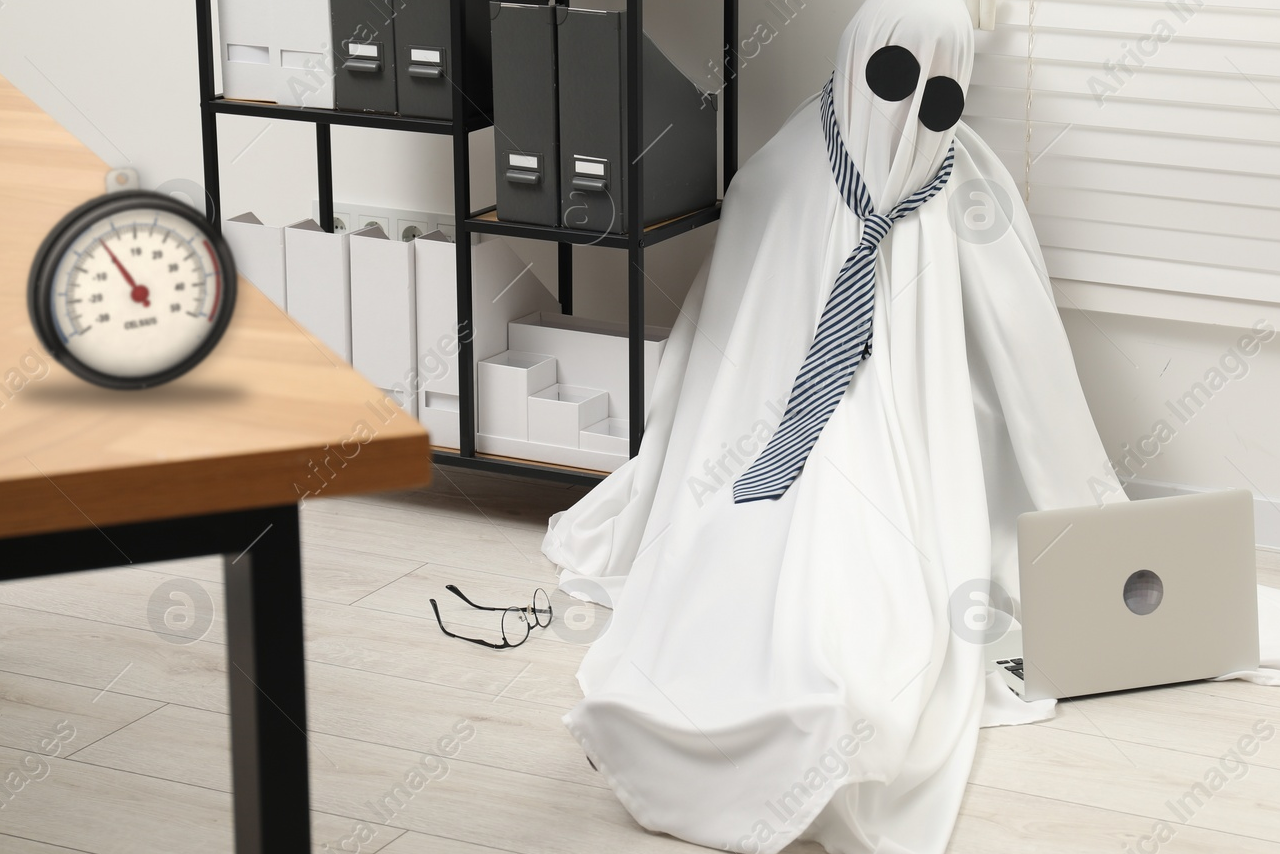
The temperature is {"value": 0, "unit": "°C"}
